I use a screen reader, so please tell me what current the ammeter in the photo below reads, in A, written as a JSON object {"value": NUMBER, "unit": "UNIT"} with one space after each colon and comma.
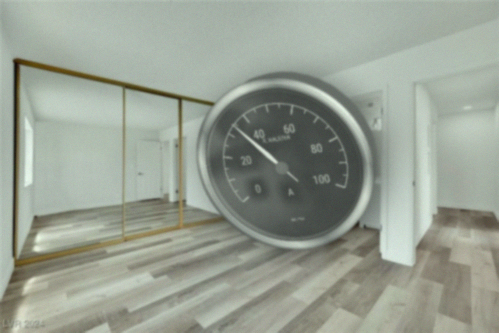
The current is {"value": 35, "unit": "A"}
